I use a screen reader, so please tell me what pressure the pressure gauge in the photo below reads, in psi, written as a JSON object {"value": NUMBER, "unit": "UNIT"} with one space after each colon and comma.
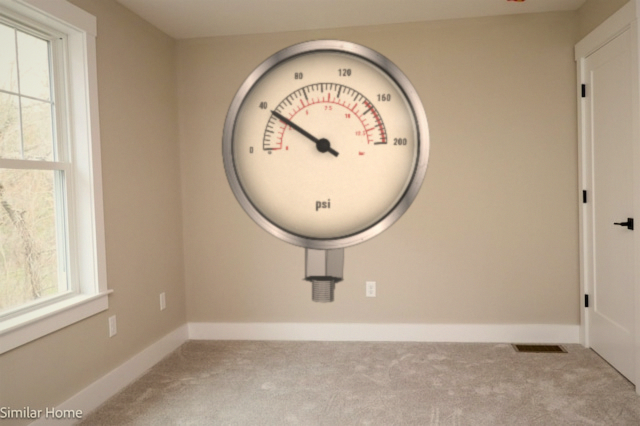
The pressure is {"value": 40, "unit": "psi"}
